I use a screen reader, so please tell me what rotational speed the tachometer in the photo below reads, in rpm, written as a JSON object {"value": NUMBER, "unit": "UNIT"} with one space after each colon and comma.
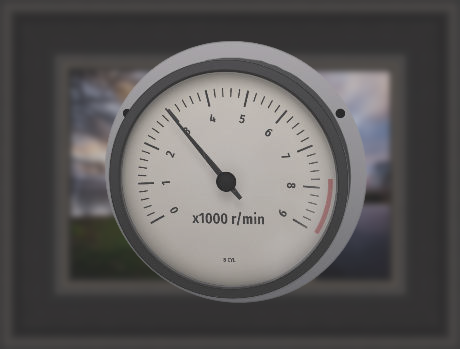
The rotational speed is {"value": 3000, "unit": "rpm"}
